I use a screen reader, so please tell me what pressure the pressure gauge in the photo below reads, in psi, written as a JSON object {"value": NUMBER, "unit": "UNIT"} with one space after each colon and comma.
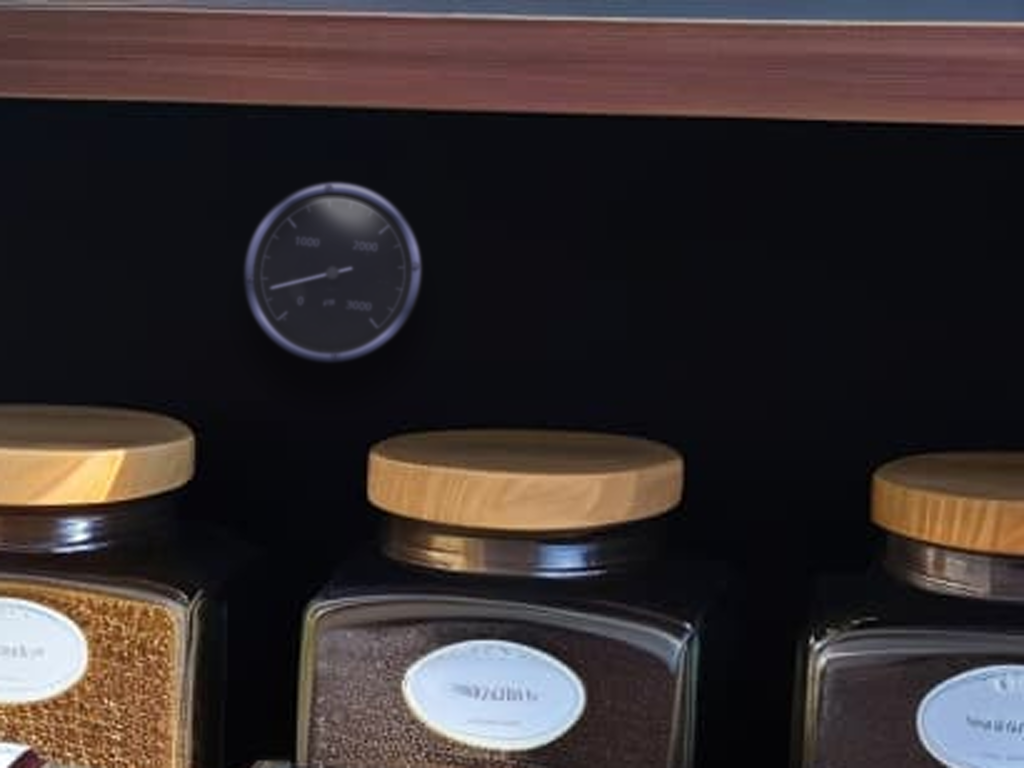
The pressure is {"value": 300, "unit": "psi"}
